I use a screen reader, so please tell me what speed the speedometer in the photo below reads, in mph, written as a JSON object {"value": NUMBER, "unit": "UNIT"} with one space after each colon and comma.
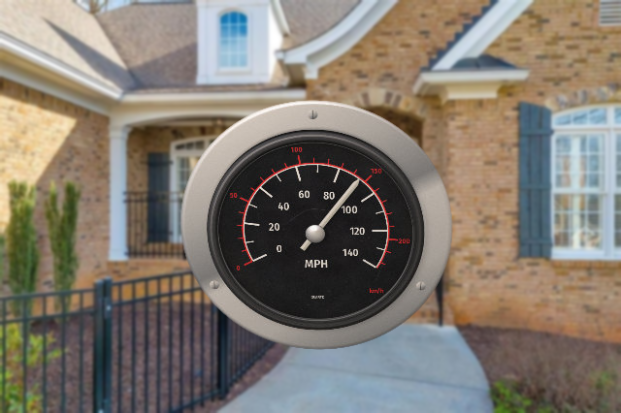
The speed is {"value": 90, "unit": "mph"}
